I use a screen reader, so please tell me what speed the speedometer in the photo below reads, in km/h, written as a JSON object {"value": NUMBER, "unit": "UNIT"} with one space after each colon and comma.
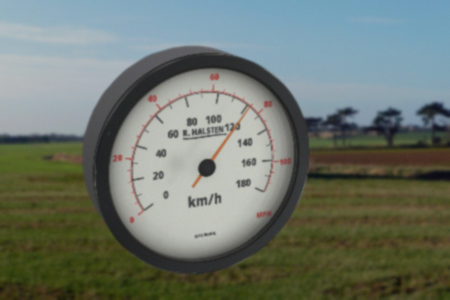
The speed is {"value": 120, "unit": "km/h"}
